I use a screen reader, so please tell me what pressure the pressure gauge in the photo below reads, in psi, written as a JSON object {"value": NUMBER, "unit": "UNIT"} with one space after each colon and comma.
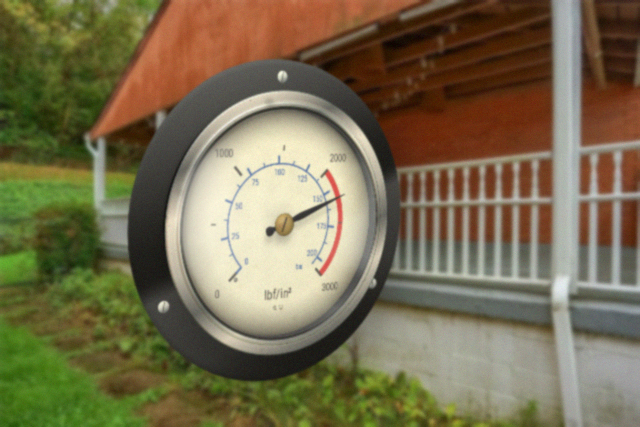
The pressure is {"value": 2250, "unit": "psi"}
